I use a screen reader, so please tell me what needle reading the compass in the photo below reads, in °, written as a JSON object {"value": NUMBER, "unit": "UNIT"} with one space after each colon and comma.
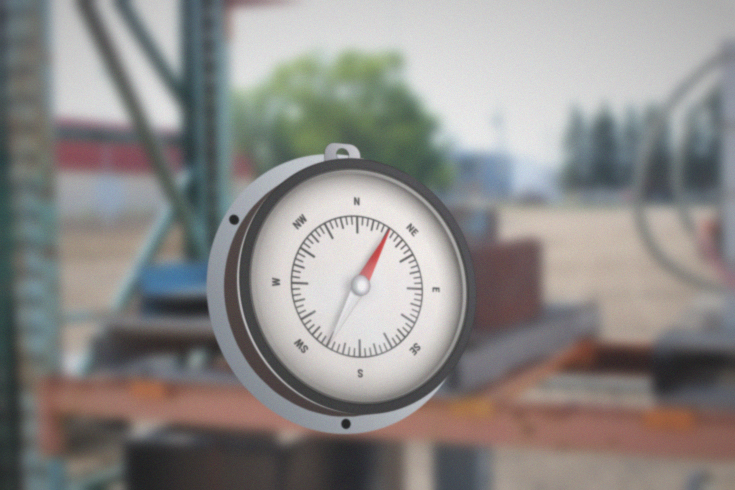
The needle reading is {"value": 30, "unit": "°"}
